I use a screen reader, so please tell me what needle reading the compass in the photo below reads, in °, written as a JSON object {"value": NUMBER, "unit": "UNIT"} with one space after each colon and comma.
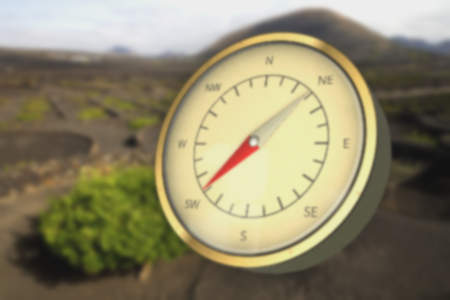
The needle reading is {"value": 225, "unit": "°"}
